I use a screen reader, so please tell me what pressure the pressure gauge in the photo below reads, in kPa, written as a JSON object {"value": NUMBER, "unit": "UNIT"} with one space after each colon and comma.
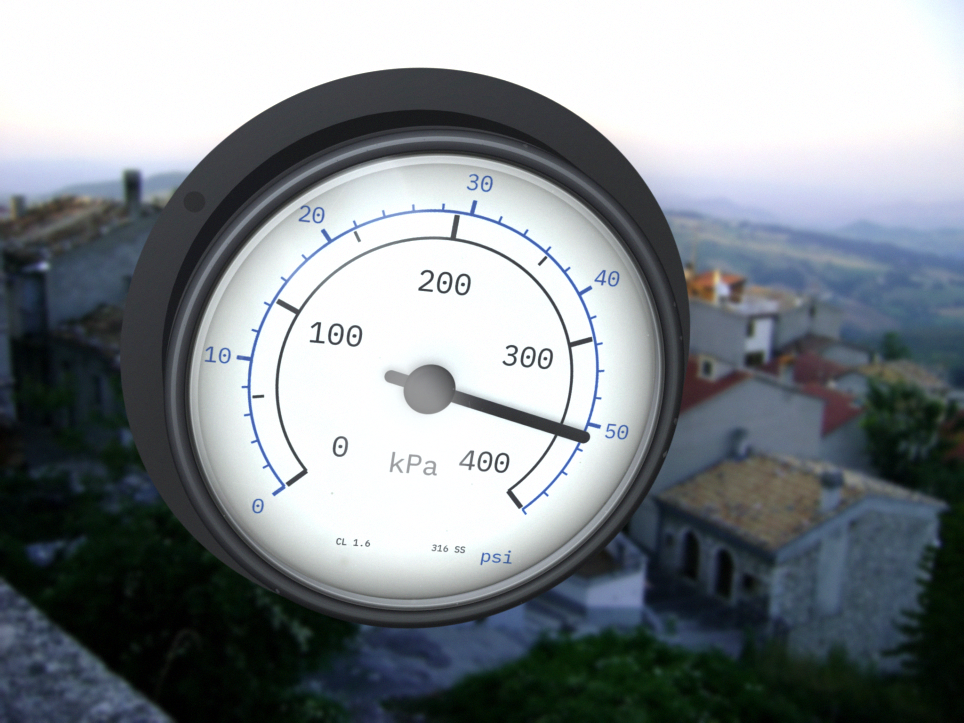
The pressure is {"value": 350, "unit": "kPa"}
